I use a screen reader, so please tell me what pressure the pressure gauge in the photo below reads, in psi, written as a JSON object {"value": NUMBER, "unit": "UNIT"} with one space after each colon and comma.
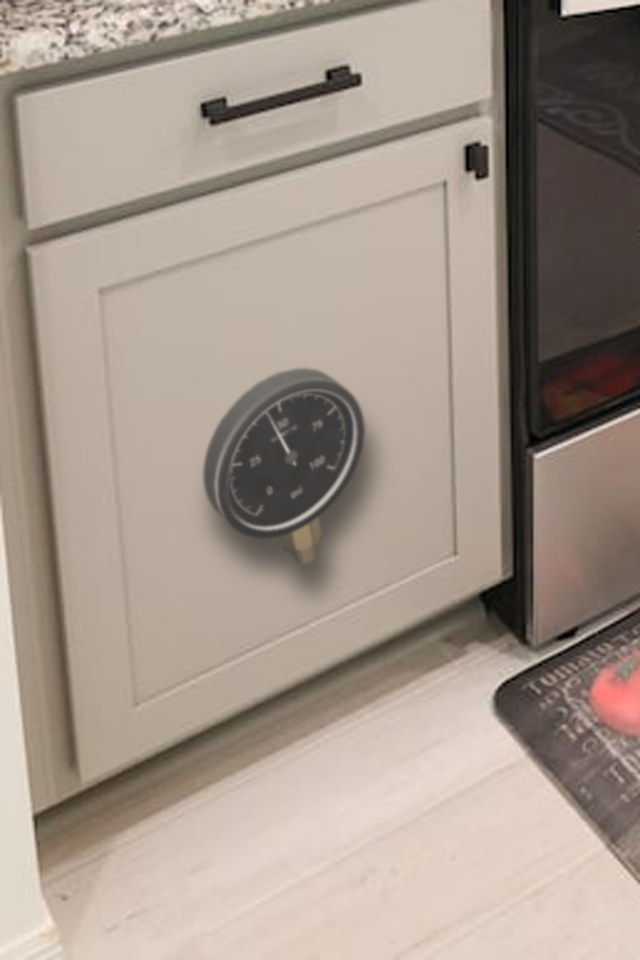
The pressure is {"value": 45, "unit": "psi"}
